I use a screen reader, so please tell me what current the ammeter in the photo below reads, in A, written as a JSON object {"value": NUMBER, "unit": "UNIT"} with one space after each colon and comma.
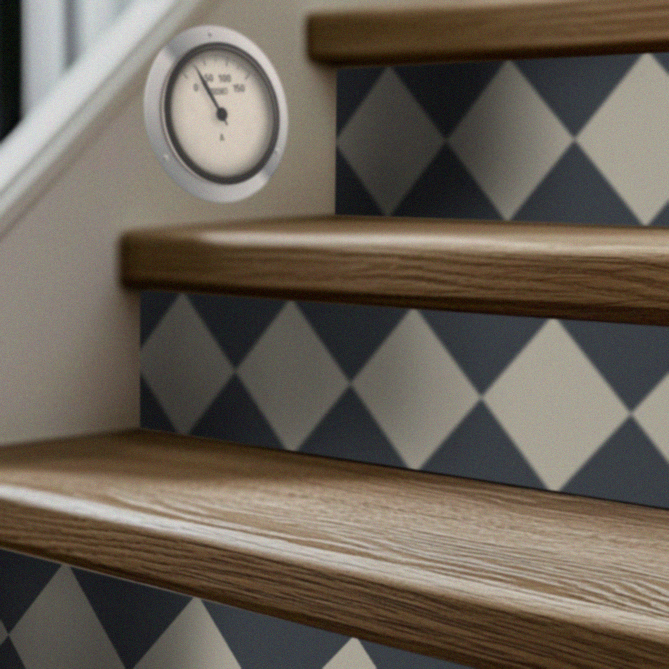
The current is {"value": 25, "unit": "A"}
